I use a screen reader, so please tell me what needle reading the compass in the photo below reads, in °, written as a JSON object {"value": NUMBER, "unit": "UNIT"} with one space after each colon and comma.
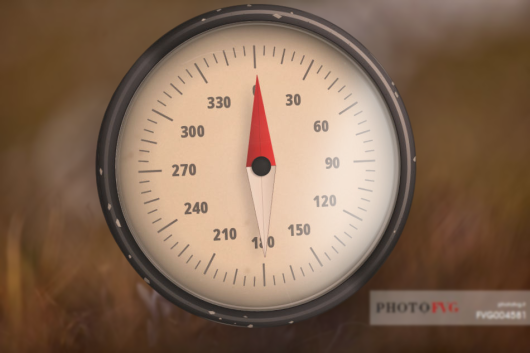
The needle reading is {"value": 0, "unit": "°"}
